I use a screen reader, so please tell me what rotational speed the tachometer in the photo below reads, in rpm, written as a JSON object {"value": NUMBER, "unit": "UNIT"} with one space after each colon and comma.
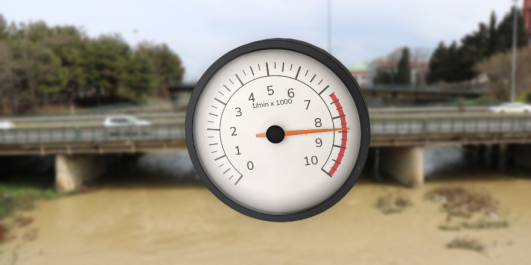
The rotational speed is {"value": 8375, "unit": "rpm"}
